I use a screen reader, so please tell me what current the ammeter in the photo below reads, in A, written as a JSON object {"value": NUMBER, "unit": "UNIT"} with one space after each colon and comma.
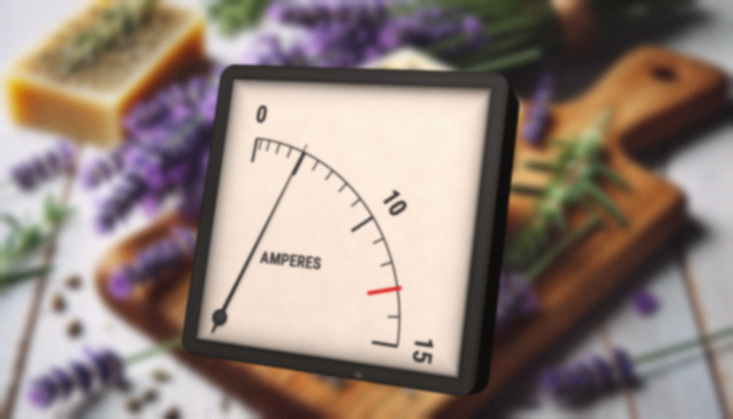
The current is {"value": 5, "unit": "A"}
